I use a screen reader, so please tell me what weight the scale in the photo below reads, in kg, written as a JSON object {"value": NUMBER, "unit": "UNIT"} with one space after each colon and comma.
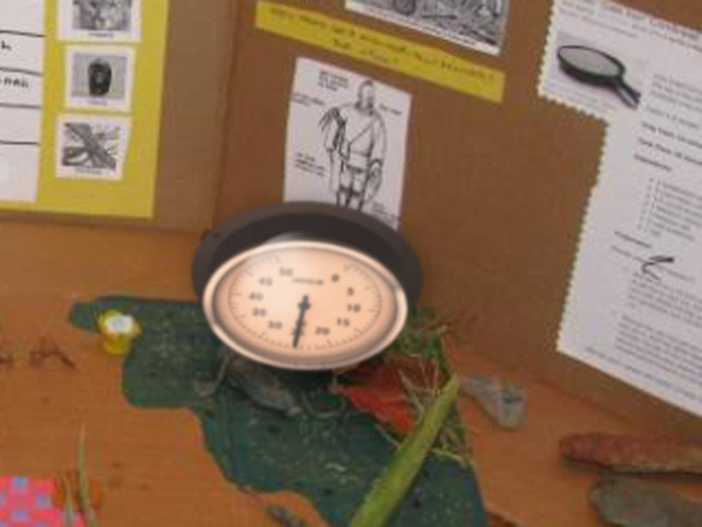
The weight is {"value": 25, "unit": "kg"}
